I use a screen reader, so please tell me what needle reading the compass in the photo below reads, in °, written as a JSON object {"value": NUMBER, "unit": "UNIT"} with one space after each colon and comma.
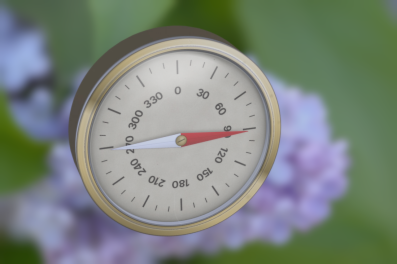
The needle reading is {"value": 90, "unit": "°"}
